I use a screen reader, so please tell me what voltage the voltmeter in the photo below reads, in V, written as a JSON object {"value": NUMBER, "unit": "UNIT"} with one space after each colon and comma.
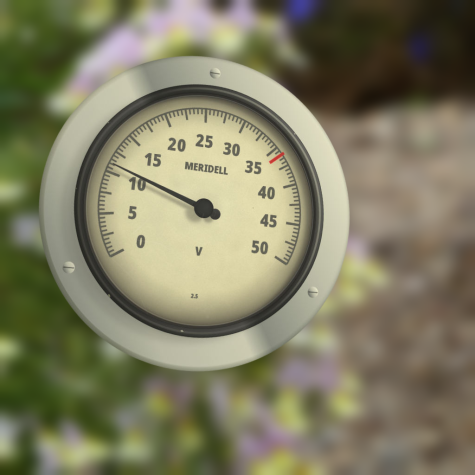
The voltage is {"value": 11, "unit": "V"}
